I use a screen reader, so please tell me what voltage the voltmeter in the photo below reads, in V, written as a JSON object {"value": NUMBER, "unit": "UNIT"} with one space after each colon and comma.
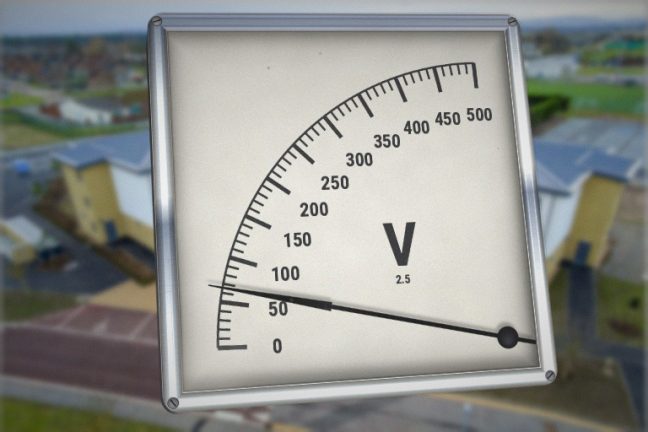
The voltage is {"value": 65, "unit": "V"}
